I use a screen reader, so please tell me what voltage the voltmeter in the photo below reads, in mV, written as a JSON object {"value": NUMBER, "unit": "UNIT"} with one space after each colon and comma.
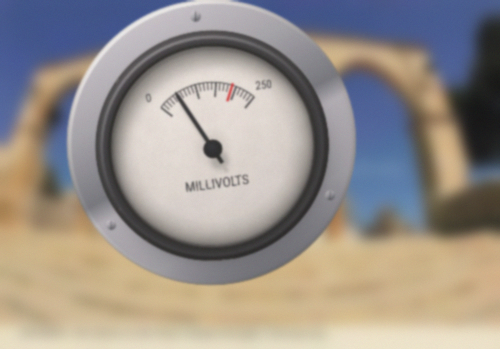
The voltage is {"value": 50, "unit": "mV"}
